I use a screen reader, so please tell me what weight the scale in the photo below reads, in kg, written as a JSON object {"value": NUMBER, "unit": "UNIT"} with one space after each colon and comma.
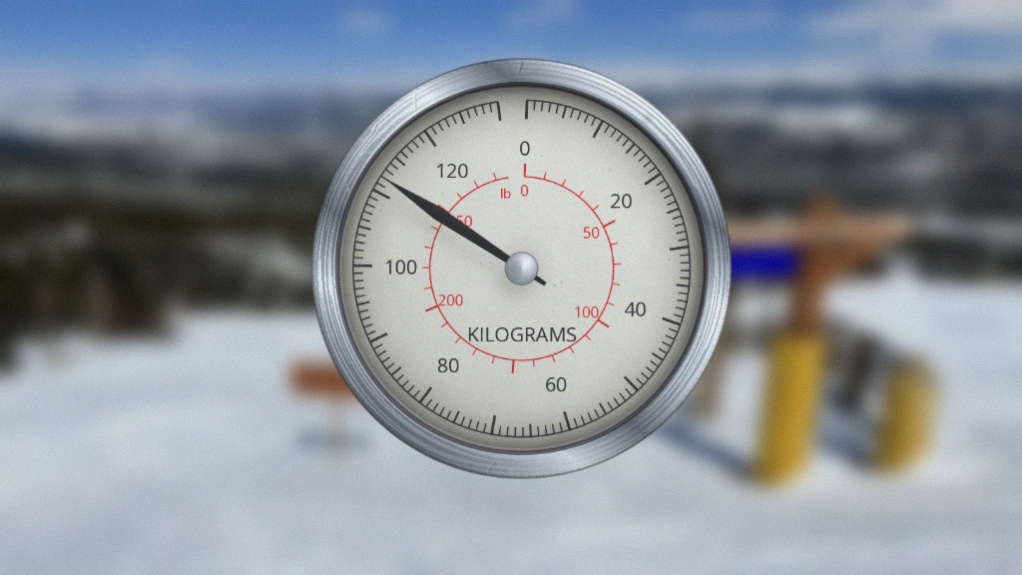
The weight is {"value": 112, "unit": "kg"}
